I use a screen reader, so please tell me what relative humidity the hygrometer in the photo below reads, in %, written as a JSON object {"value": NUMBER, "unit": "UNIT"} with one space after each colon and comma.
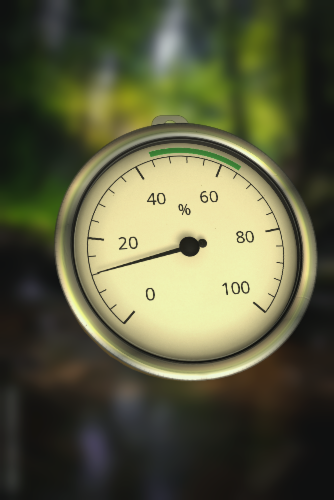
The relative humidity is {"value": 12, "unit": "%"}
